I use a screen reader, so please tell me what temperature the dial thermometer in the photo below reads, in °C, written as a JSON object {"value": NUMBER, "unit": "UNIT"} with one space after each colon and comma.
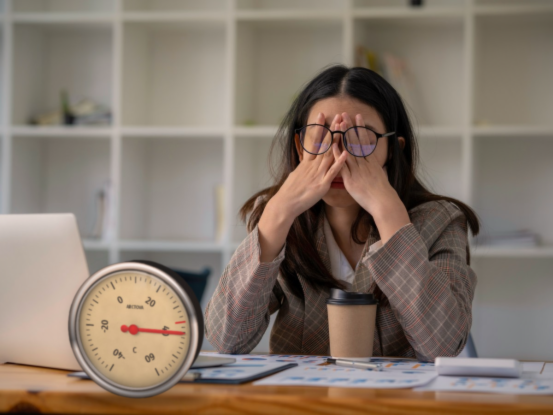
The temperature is {"value": 40, "unit": "°C"}
